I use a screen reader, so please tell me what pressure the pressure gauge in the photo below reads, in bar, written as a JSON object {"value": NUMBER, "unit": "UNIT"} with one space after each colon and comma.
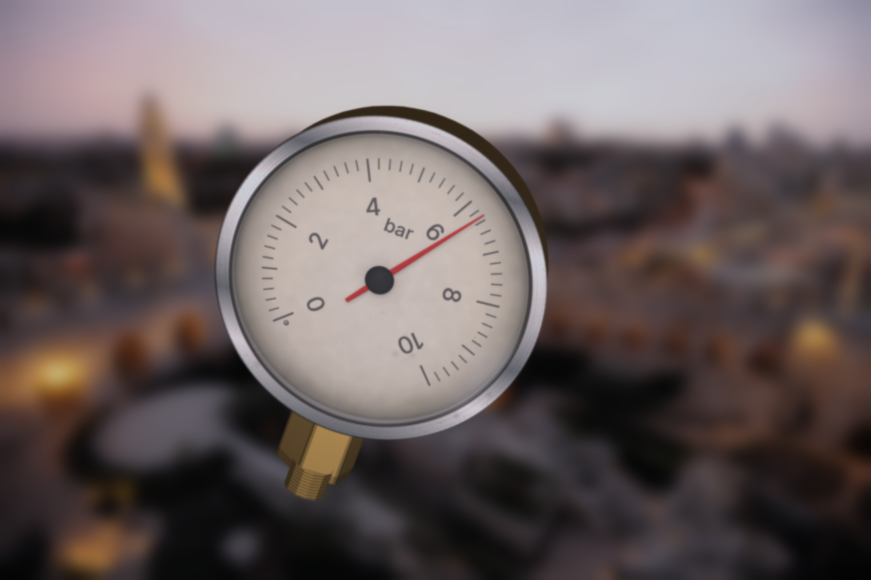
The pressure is {"value": 6.3, "unit": "bar"}
